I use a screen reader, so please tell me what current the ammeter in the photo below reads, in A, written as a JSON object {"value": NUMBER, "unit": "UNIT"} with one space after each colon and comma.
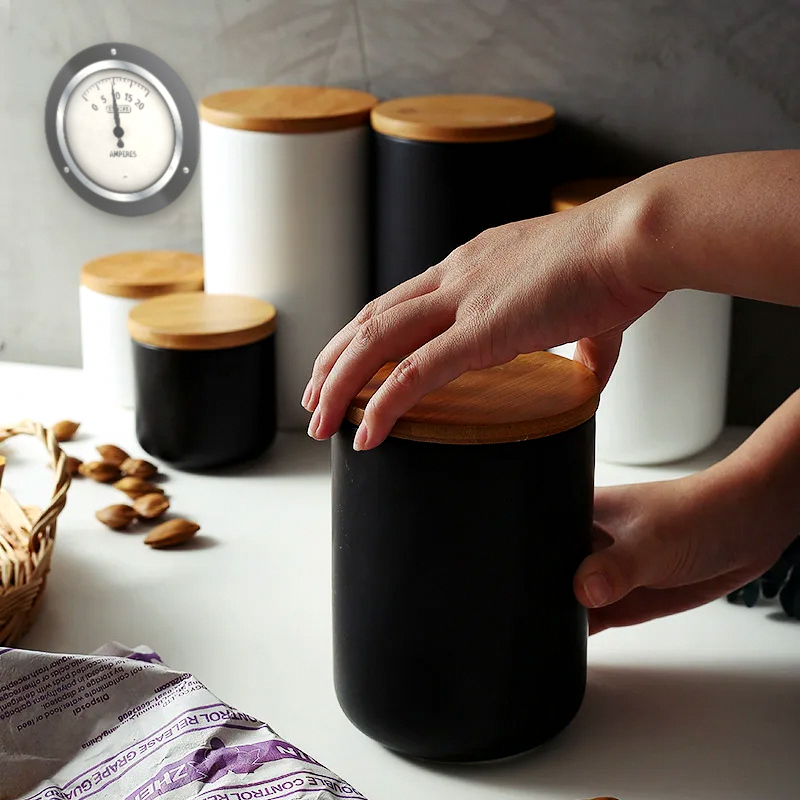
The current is {"value": 10, "unit": "A"}
